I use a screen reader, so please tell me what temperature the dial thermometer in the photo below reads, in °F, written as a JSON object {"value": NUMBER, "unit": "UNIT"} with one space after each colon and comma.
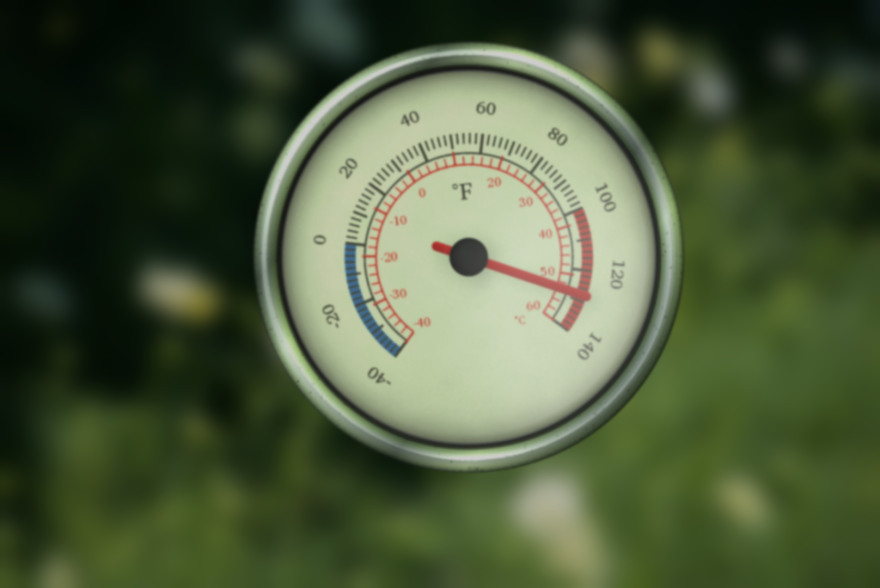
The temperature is {"value": 128, "unit": "°F"}
